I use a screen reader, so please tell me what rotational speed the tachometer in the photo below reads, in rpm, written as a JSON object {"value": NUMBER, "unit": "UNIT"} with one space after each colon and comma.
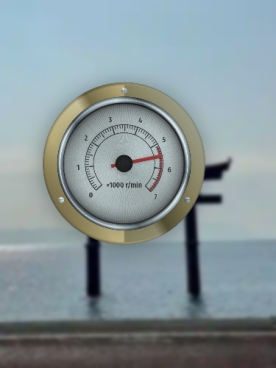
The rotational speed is {"value": 5500, "unit": "rpm"}
